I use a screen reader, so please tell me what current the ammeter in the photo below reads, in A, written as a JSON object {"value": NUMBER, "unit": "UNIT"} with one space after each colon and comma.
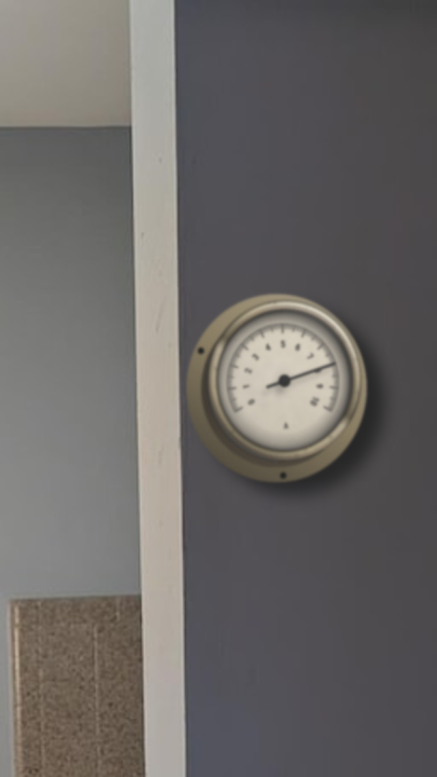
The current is {"value": 8, "unit": "A"}
